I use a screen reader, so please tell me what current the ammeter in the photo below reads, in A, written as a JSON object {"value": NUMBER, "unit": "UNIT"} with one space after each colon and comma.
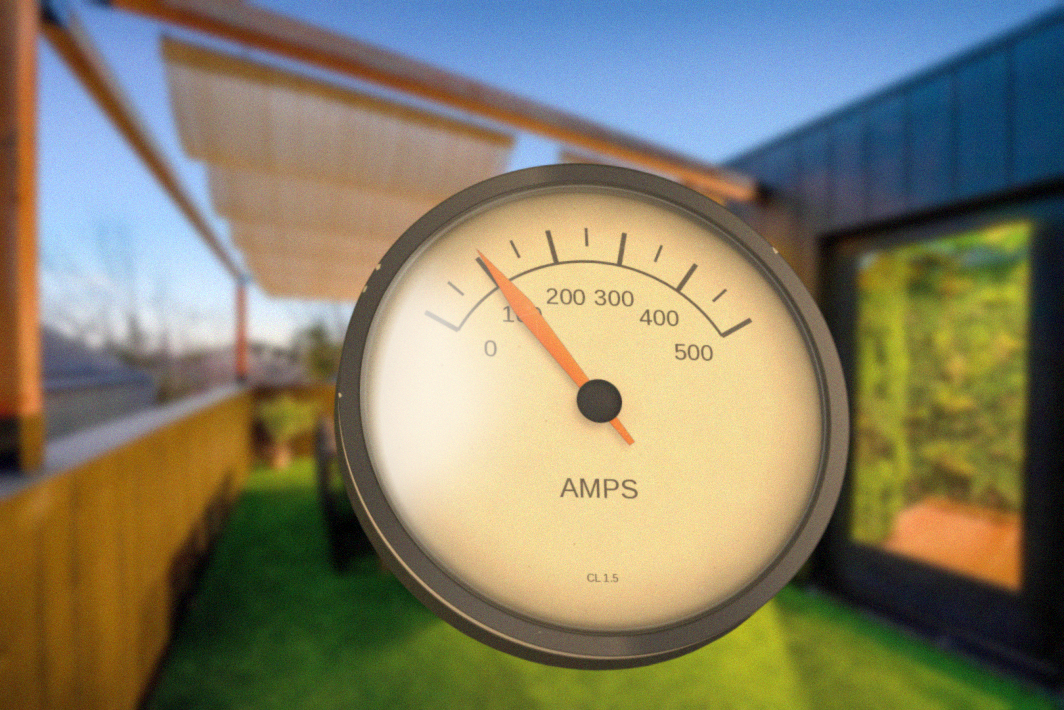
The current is {"value": 100, "unit": "A"}
